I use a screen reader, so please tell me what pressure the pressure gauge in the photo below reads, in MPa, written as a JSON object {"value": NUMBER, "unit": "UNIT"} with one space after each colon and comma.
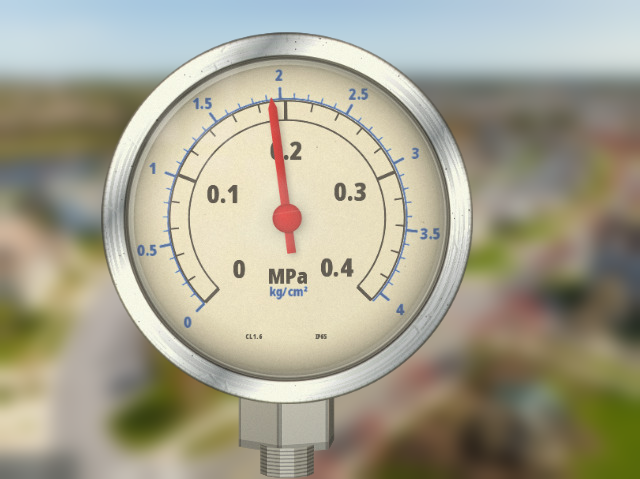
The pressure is {"value": 0.19, "unit": "MPa"}
